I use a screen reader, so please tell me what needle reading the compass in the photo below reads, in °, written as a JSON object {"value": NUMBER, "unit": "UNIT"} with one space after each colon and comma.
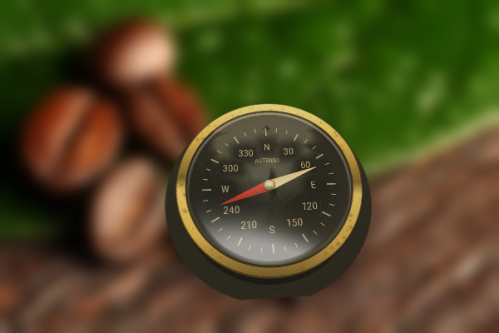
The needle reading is {"value": 250, "unit": "°"}
